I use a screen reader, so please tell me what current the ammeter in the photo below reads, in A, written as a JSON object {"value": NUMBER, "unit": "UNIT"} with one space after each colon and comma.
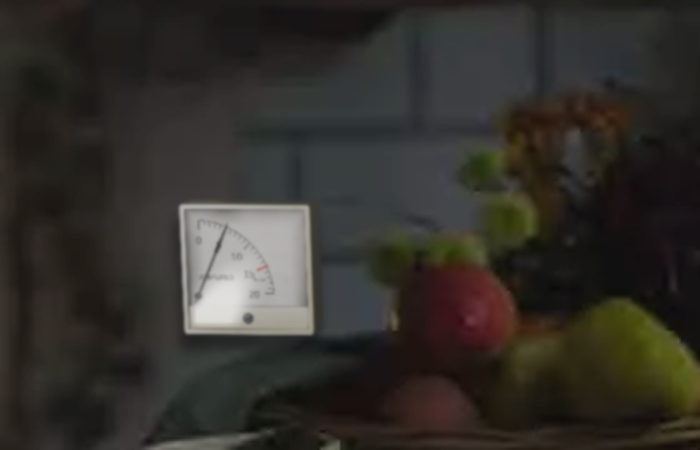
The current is {"value": 5, "unit": "A"}
